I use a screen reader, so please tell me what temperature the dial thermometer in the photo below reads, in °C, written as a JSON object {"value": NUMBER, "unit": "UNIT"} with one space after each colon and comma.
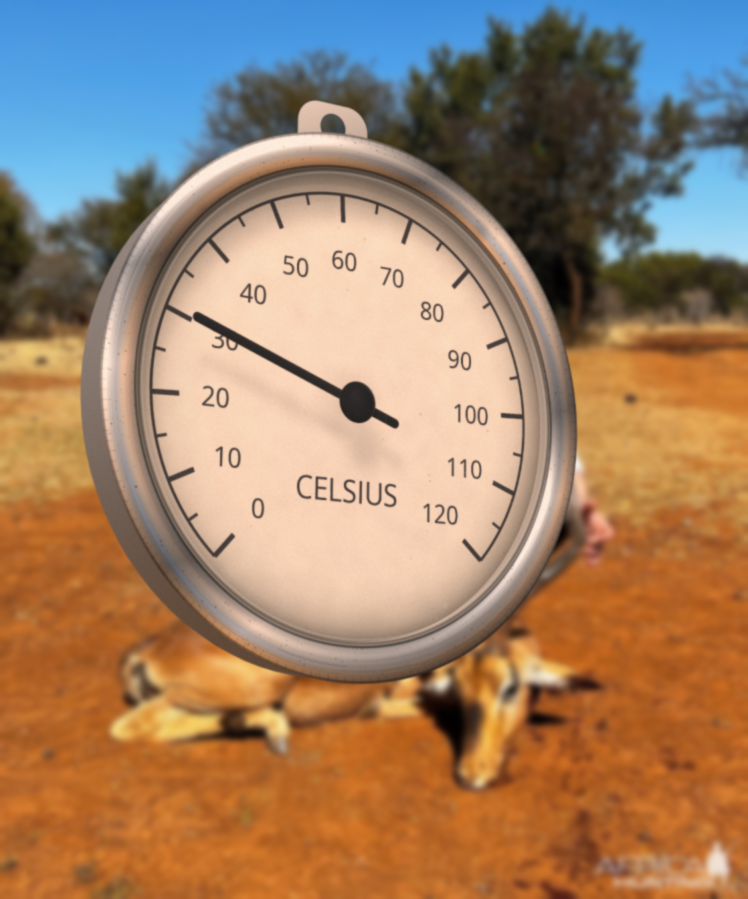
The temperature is {"value": 30, "unit": "°C"}
